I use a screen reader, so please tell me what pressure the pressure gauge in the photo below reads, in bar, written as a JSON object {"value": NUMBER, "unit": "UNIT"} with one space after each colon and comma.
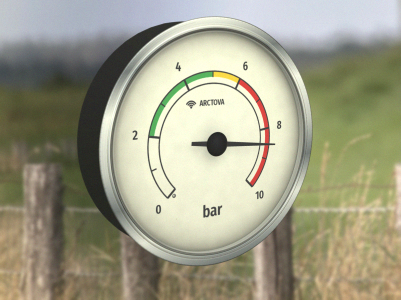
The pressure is {"value": 8.5, "unit": "bar"}
